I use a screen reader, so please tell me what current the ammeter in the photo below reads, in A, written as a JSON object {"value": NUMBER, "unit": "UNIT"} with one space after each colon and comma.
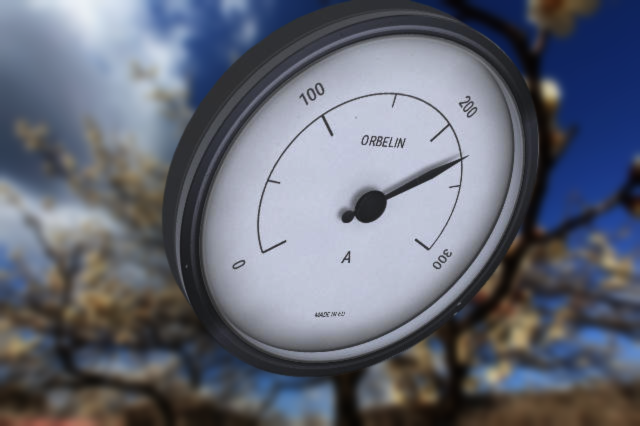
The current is {"value": 225, "unit": "A"}
